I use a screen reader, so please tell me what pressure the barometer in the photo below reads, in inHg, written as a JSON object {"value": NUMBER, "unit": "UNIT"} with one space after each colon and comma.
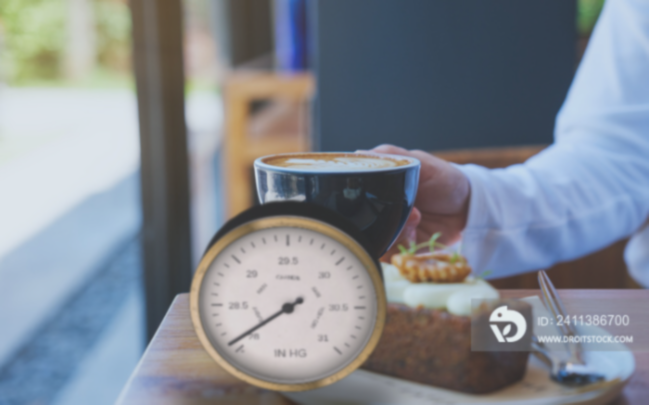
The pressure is {"value": 28.1, "unit": "inHg"}
